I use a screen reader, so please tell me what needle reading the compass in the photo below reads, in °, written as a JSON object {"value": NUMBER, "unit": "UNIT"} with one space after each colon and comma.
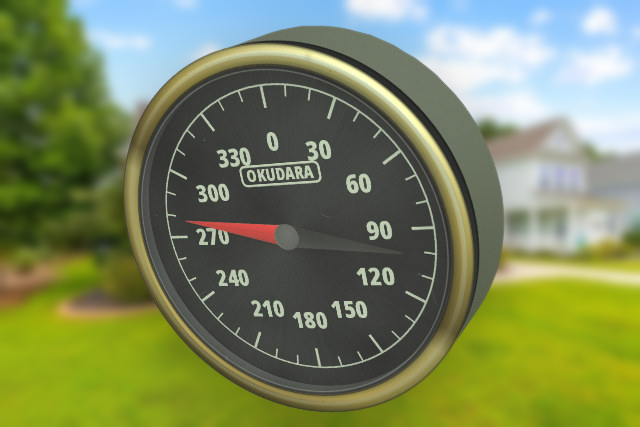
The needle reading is {"value": 280, "unit": "°"}
